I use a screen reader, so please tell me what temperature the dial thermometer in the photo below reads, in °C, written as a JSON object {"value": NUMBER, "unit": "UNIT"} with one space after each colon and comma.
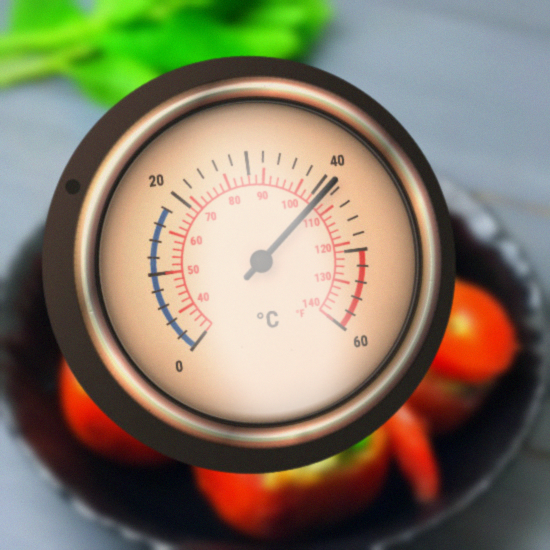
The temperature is {"value": 41, "unit": "°C"}
